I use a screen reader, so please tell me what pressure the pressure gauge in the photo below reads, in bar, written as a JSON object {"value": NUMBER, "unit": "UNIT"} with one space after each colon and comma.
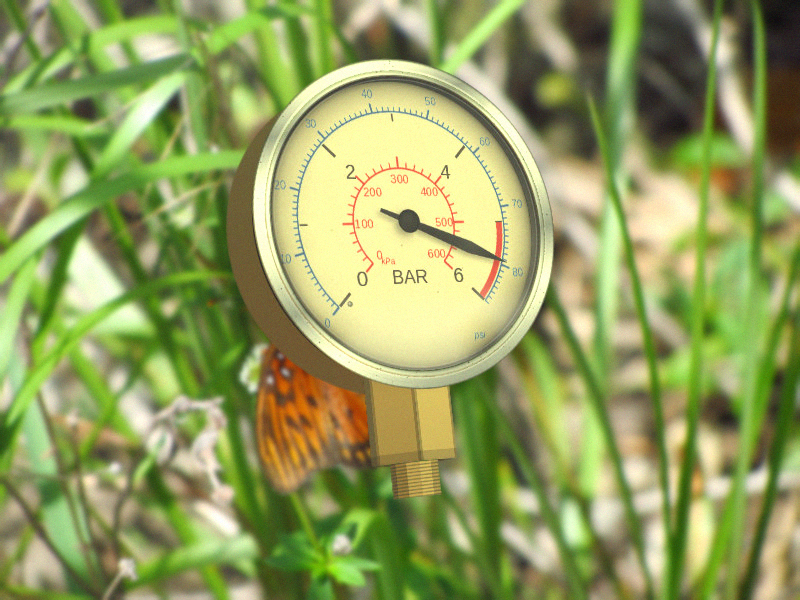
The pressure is {"value": 5.5, "unit": "bar"}
